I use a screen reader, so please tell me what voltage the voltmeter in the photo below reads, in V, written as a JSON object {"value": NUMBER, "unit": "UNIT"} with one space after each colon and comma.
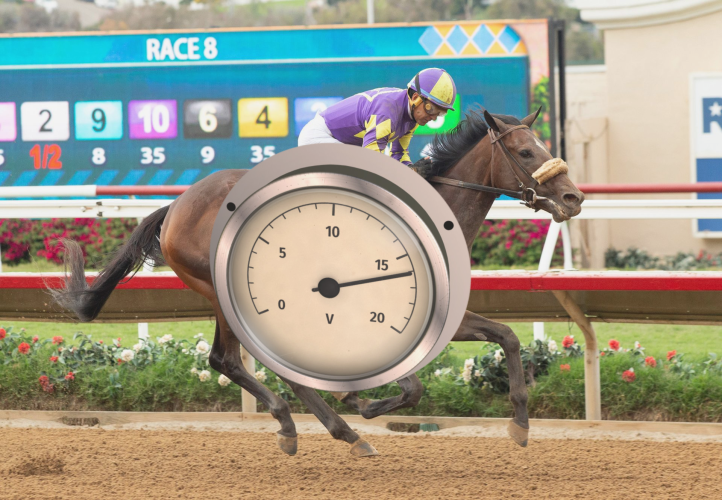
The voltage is {"value": 16, "unit": "V"}
